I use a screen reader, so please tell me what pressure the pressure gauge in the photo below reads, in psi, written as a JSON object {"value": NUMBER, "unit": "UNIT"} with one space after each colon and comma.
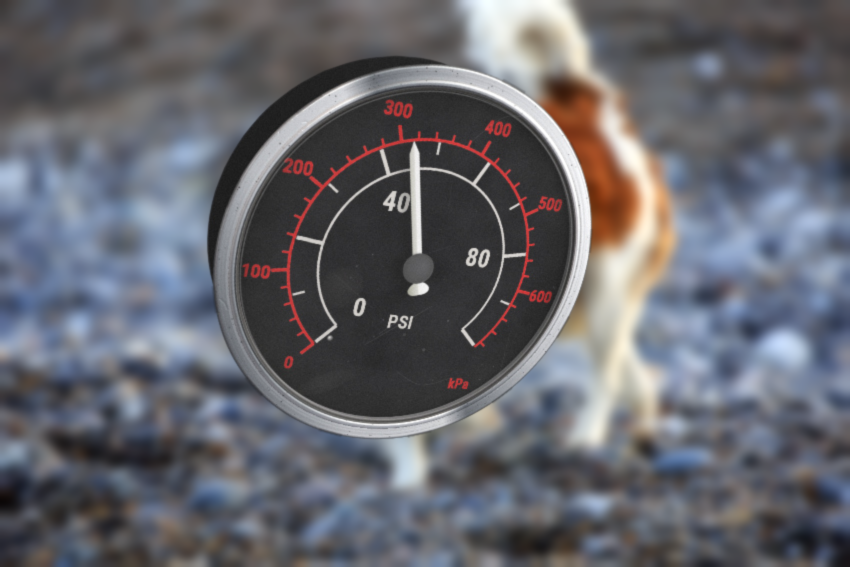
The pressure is {"value": 45, "unit": "psi"}
